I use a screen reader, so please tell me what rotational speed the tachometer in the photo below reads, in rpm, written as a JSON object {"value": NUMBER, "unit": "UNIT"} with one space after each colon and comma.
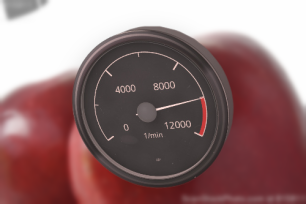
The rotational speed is {"value": 10000, "unit": "rpm"}
